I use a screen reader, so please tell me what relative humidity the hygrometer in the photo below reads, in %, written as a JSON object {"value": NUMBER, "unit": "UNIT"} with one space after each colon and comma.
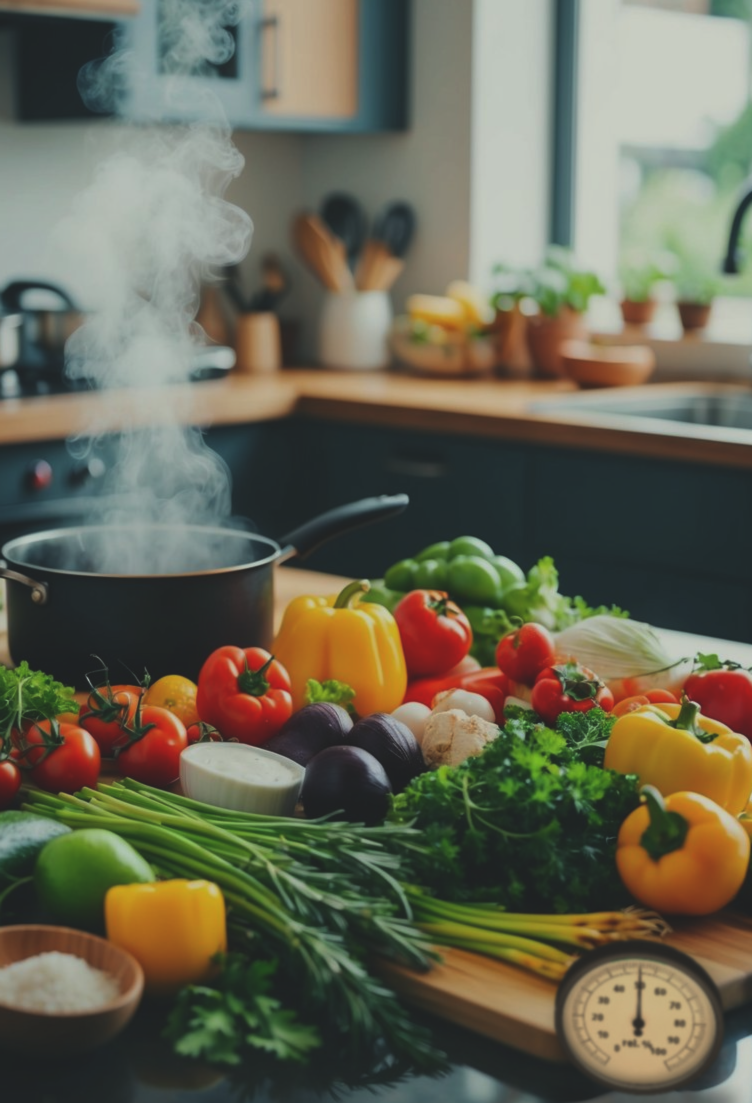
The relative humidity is {"value": 50, "unit": "%"}
